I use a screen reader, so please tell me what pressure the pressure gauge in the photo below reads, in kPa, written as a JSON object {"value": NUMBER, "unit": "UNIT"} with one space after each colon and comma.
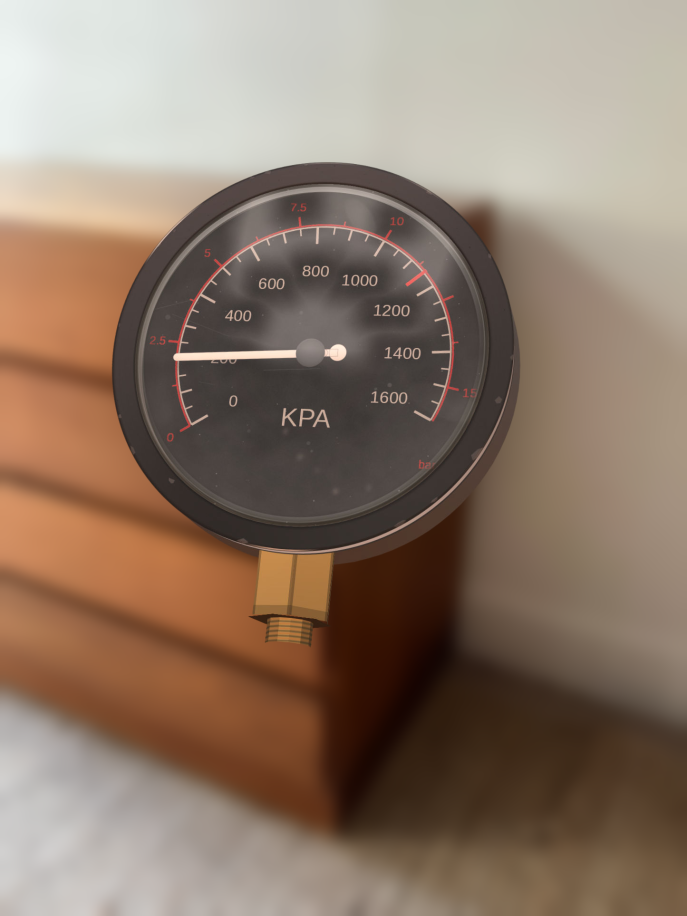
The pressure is {"value": 200, "unit": "kPa"}
